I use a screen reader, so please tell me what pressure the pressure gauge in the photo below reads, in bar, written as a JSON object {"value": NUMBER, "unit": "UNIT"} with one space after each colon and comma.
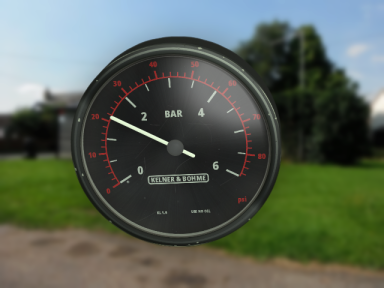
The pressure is {"value": 1.5, "unit": "bar"}
